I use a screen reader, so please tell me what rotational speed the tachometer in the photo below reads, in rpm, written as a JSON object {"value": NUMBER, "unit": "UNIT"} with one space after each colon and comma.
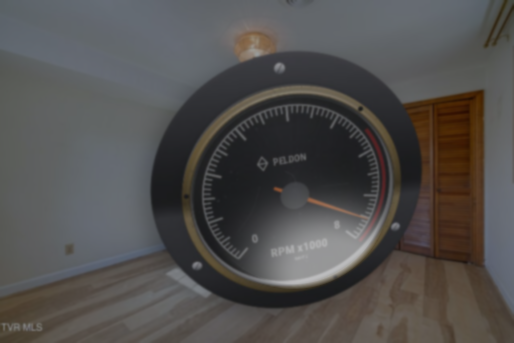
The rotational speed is {"value": 7500, "unit": "rpm"}
